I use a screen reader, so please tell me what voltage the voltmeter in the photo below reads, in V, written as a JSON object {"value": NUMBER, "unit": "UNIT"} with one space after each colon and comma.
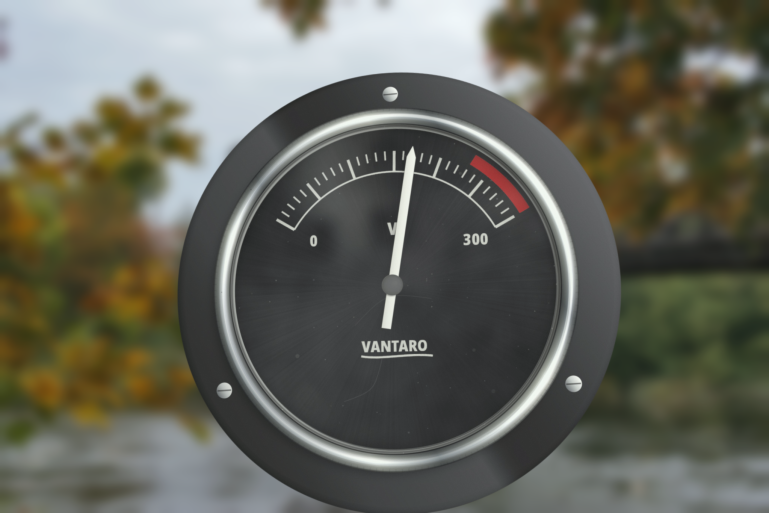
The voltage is {"value": 170, "unit": "V"}
